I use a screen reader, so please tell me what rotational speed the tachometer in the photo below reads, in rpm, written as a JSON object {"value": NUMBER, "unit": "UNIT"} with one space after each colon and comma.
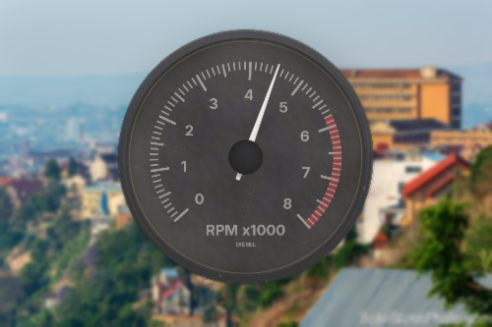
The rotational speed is {"value": 4500, "unit": "rpm"}
